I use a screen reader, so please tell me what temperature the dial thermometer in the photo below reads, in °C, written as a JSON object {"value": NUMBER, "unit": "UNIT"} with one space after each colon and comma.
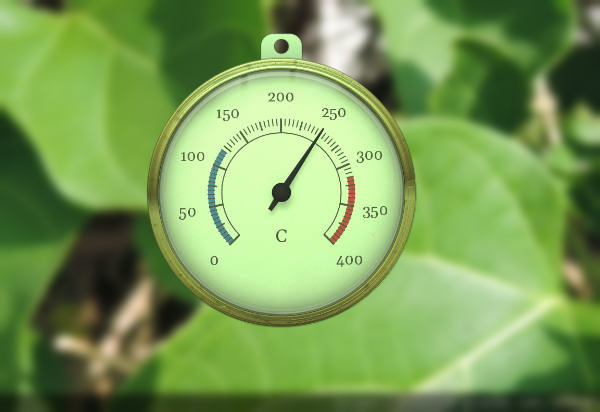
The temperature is {"value": 250, "unit": "°C"}
